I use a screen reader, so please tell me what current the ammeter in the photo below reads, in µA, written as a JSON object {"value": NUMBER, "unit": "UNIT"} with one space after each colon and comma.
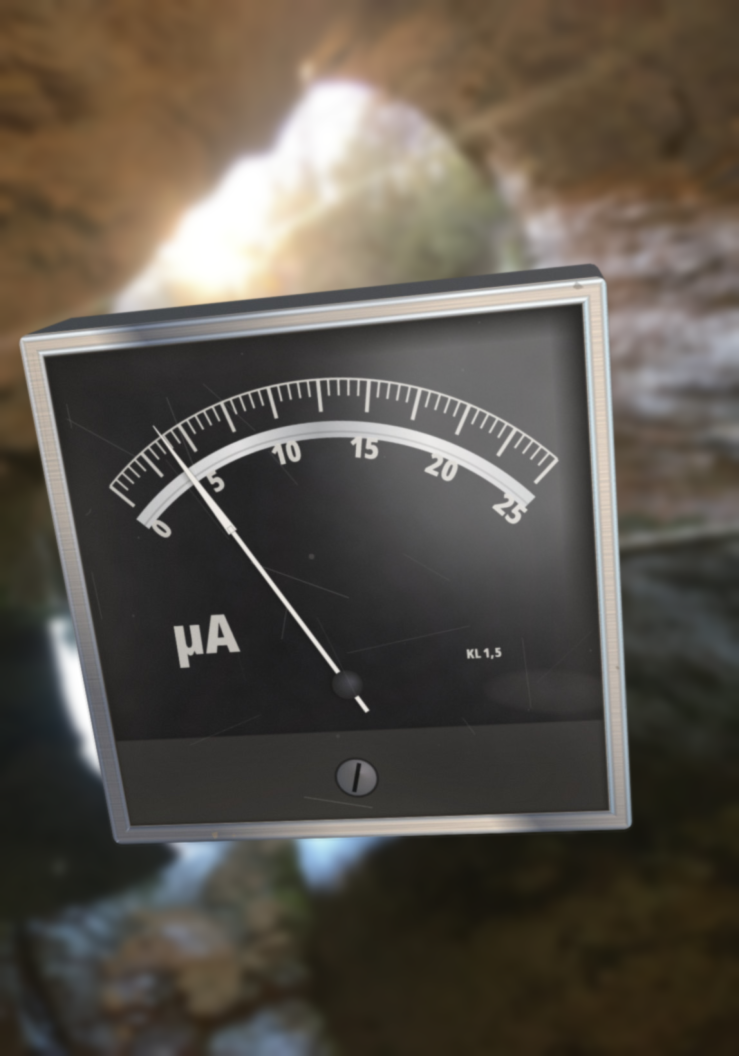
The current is {"value": 4, "unit": "µA"}
